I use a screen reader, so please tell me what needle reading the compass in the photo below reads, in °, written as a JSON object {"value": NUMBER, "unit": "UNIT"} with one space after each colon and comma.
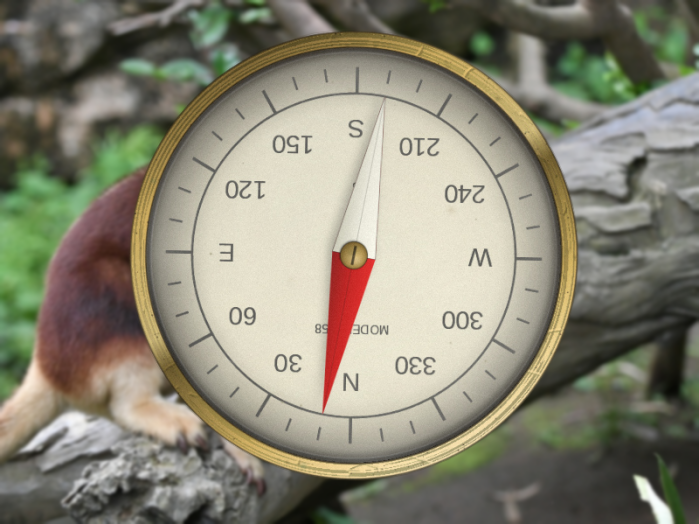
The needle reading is {"value": 10, "unit": "°"}
